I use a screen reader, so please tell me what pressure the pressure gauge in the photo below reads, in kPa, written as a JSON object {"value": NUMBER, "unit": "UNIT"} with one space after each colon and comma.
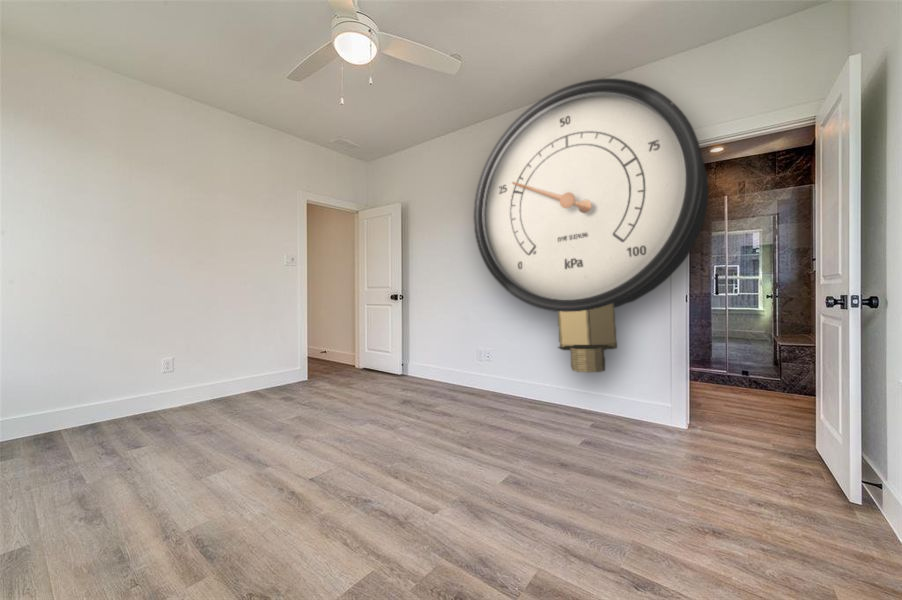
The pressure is {"value": 27.5, "unit": "kPa"}
